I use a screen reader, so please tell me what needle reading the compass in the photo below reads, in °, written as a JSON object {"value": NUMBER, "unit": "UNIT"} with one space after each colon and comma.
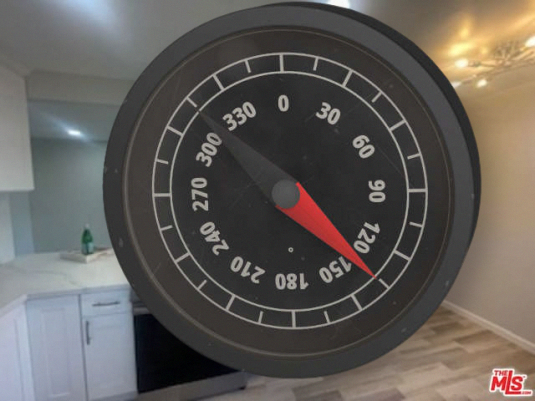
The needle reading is {"value": 135, "unit": "°"}
